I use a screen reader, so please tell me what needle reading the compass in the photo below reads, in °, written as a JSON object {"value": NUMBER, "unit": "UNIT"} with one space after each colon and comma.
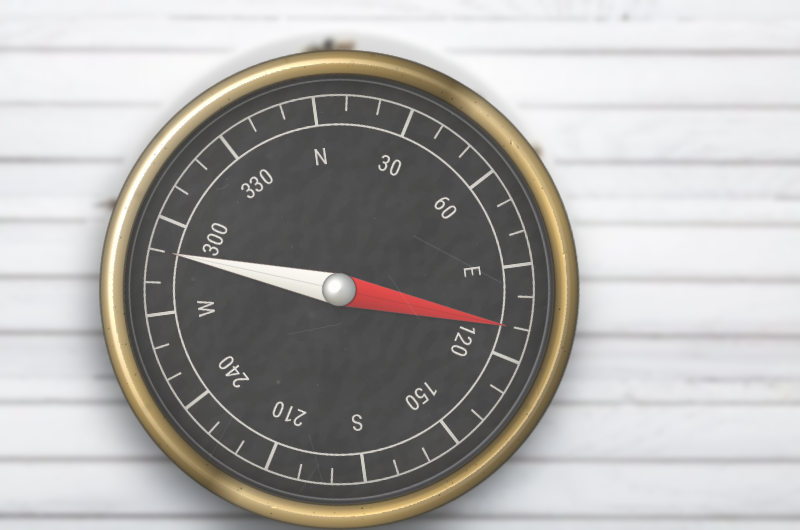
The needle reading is {"value": 110, "unit": "°"}
